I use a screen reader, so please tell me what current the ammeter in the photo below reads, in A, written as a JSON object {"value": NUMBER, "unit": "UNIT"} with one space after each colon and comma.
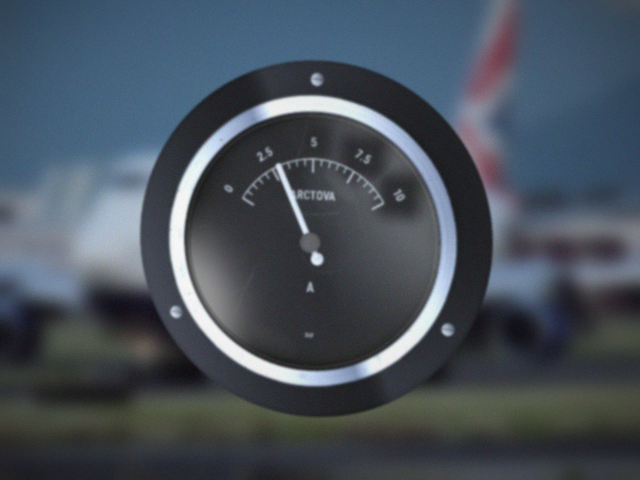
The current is {"value": 3, "unit": "A"}
